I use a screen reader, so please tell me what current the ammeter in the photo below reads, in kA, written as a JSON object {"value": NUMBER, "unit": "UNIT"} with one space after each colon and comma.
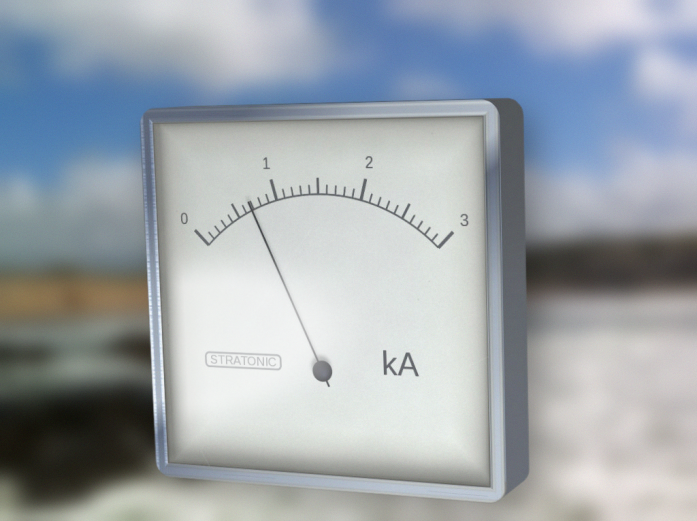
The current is {"value": 0.7, "unit": "kA"}
